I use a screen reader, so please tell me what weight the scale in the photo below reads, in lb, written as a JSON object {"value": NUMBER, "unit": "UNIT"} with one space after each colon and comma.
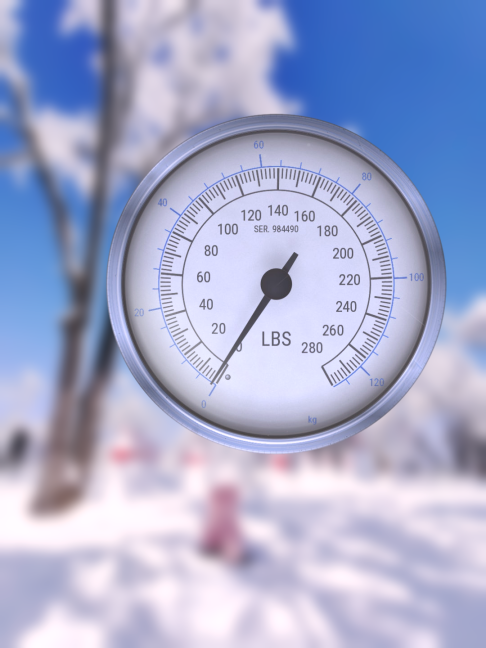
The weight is {"value": 2, "unit": "lb"}
